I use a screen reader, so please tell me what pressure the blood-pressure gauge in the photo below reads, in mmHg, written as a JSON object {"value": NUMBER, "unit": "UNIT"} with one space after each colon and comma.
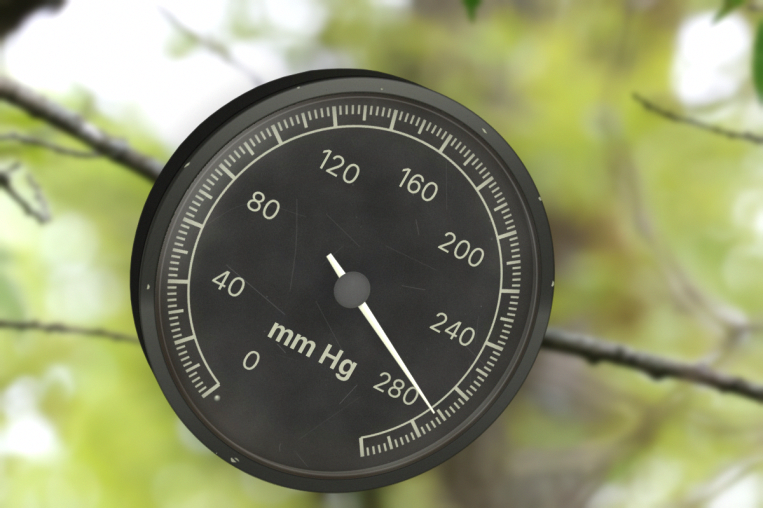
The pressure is {"value": 272, "unit": "mmHg"}
